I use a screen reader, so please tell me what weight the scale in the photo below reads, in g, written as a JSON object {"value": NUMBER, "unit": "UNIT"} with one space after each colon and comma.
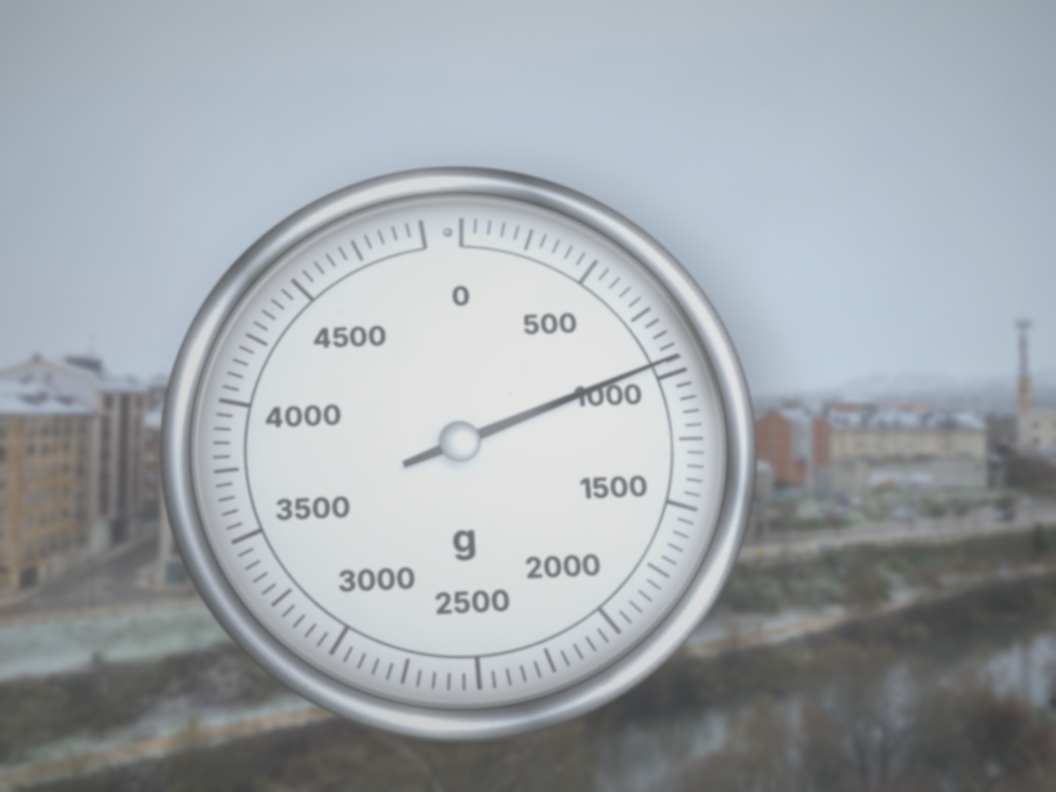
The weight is {"value": 950, "unit": "g"}
